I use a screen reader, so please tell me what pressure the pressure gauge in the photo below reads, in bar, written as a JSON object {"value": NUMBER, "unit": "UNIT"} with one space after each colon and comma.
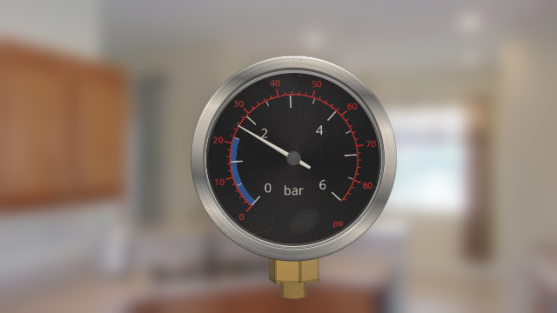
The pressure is {"value": 1.75, "unit": "bar"}
